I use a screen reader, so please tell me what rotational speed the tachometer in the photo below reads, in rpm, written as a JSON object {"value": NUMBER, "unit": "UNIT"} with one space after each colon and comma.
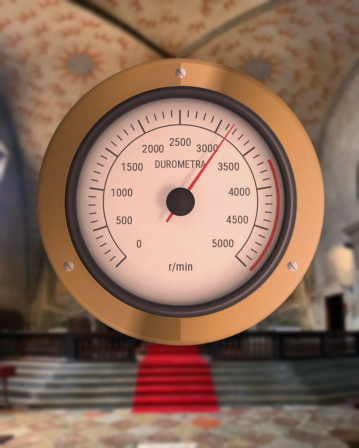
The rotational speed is {"value": 3150, "unit": "rpm"}
